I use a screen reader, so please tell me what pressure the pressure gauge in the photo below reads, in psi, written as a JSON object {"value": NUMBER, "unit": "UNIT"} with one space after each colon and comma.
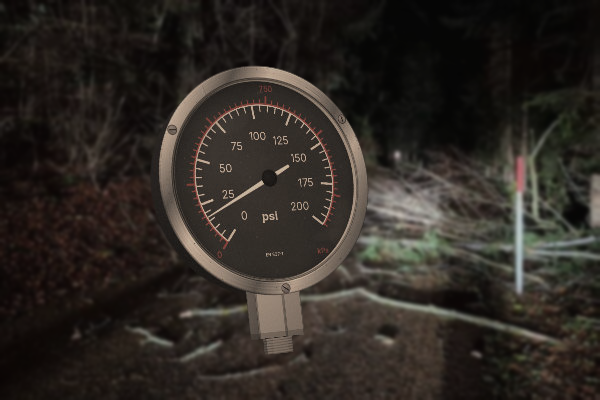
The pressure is {"value": 17.5, "unit": "psi"}
